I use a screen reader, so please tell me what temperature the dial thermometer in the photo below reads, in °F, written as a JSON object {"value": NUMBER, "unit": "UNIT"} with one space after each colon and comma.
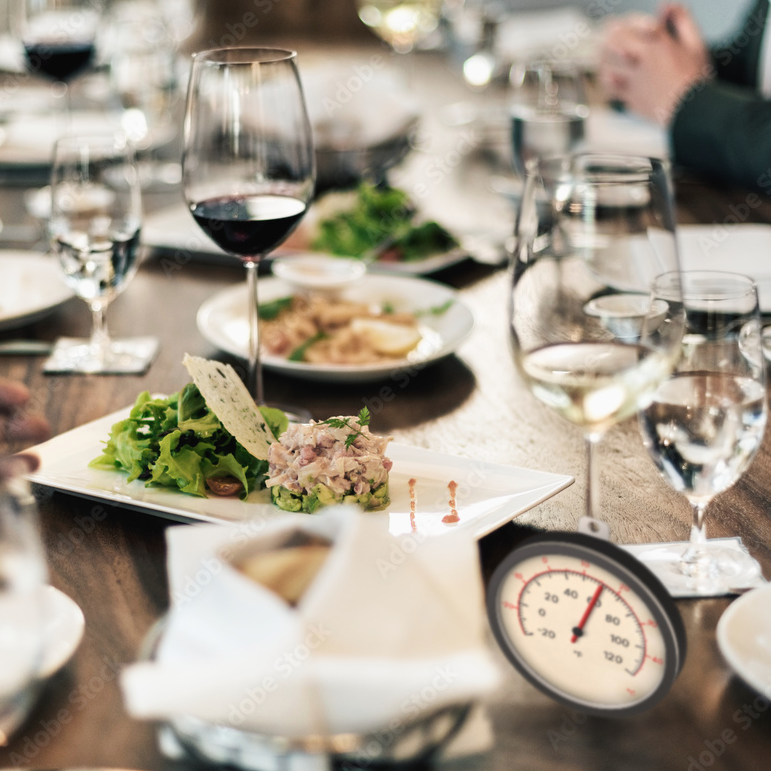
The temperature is {"value": 60, "unit": "°F"}
